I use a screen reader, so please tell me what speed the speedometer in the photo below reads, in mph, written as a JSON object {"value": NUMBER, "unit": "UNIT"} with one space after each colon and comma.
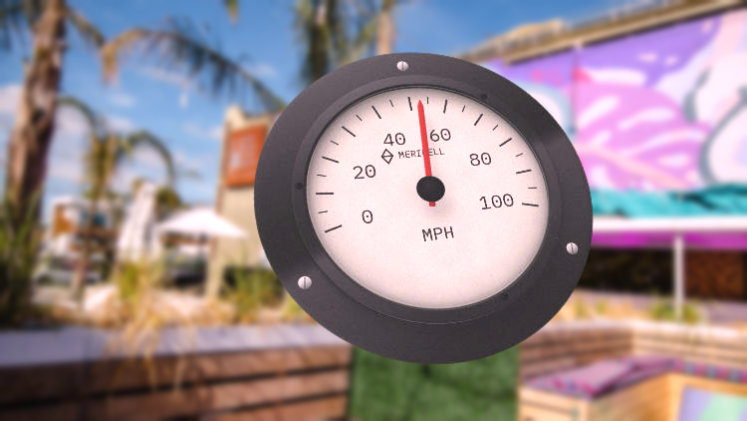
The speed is {"value": 52.5, "unit": "mph"}
